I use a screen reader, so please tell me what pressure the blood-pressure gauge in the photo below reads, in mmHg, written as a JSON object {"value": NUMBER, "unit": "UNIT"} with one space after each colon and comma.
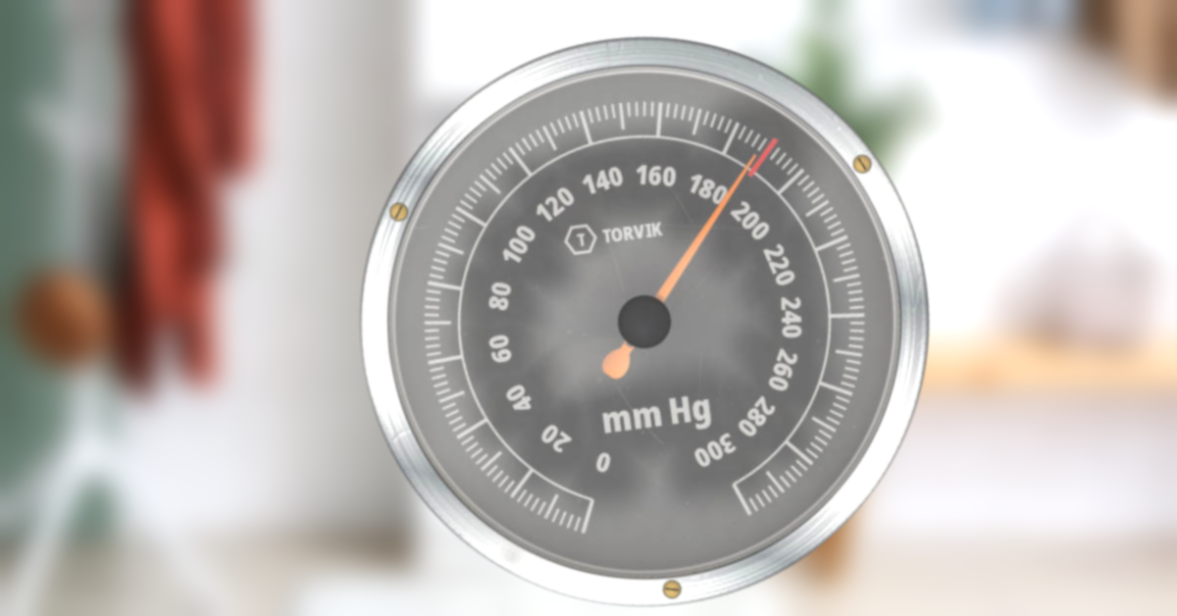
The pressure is {"value": 188, "unit": "mmHg"}
